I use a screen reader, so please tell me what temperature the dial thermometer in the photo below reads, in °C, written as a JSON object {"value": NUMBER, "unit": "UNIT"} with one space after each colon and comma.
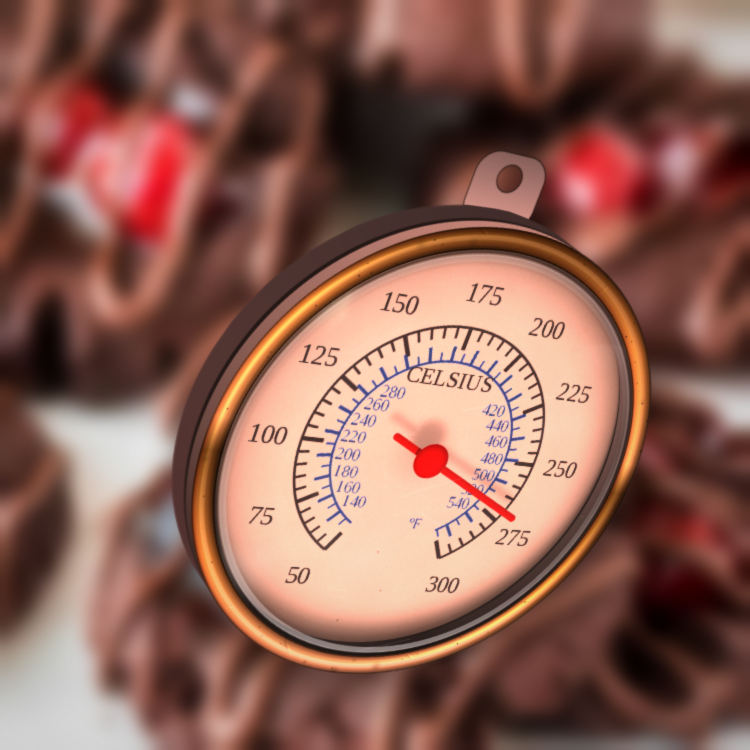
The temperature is {"value": 270, "unit": "°C"}
